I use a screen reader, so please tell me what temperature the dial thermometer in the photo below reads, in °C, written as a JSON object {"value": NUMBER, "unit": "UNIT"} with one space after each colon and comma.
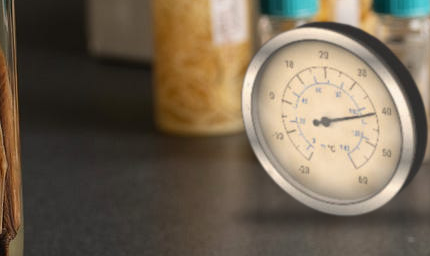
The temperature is {"value": 40, "unit": "°C"}
